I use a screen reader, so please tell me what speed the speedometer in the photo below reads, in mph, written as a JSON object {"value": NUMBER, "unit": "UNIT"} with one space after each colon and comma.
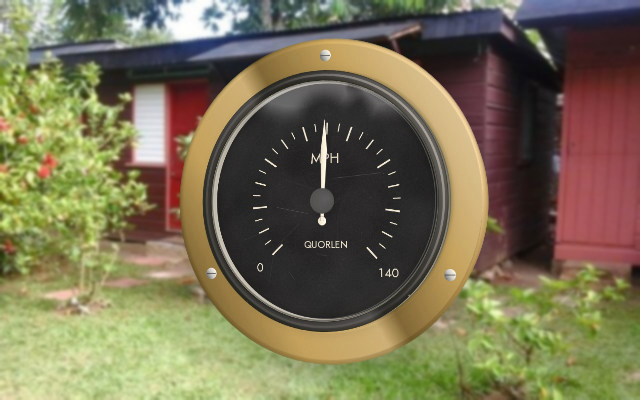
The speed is {"value": 70, "unit": "mph"}
